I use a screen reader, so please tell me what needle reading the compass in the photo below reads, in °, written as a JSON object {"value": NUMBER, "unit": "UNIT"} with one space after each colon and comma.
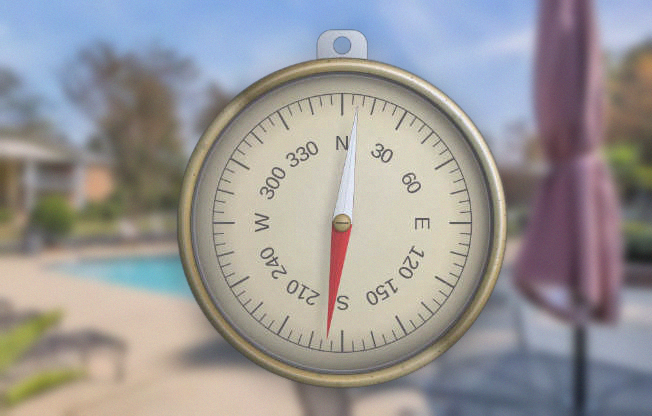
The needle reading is {"value": 187.5, "unit": "°"}
